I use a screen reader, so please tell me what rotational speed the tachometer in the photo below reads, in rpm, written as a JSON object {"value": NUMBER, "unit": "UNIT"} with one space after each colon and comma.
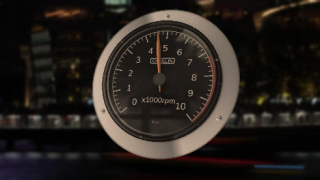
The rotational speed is {"value": 4600, "unit": "rpm"}
